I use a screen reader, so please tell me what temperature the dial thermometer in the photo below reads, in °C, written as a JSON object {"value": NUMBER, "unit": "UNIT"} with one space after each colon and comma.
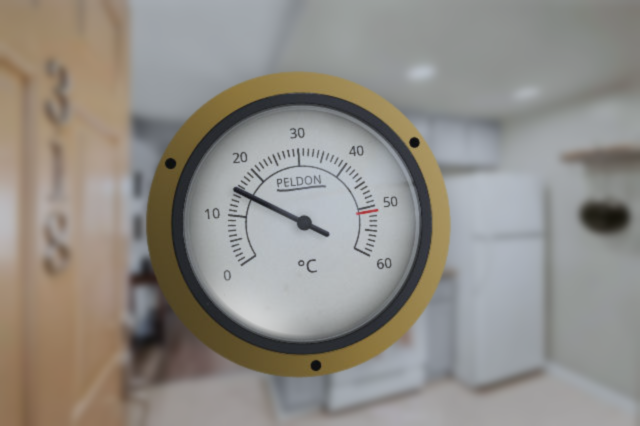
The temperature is {"value": 15, "unit": "°C"}
